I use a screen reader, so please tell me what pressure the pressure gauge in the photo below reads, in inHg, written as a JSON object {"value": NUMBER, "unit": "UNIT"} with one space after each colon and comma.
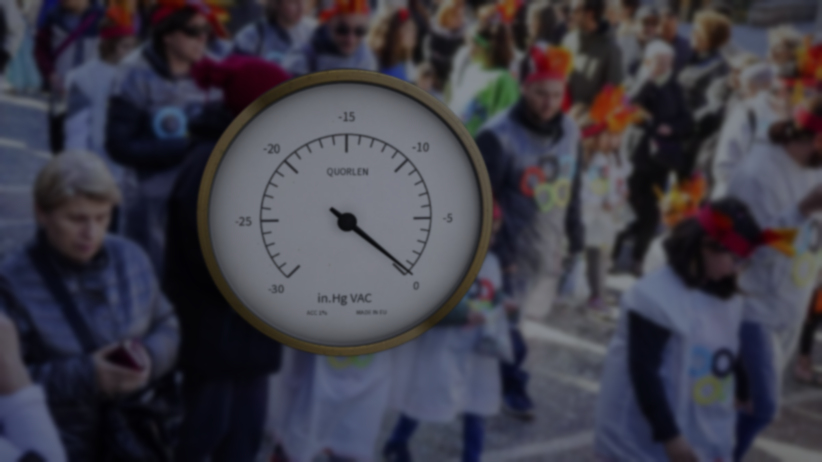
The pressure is {"value": -0.5, "unit": "inHg"}
